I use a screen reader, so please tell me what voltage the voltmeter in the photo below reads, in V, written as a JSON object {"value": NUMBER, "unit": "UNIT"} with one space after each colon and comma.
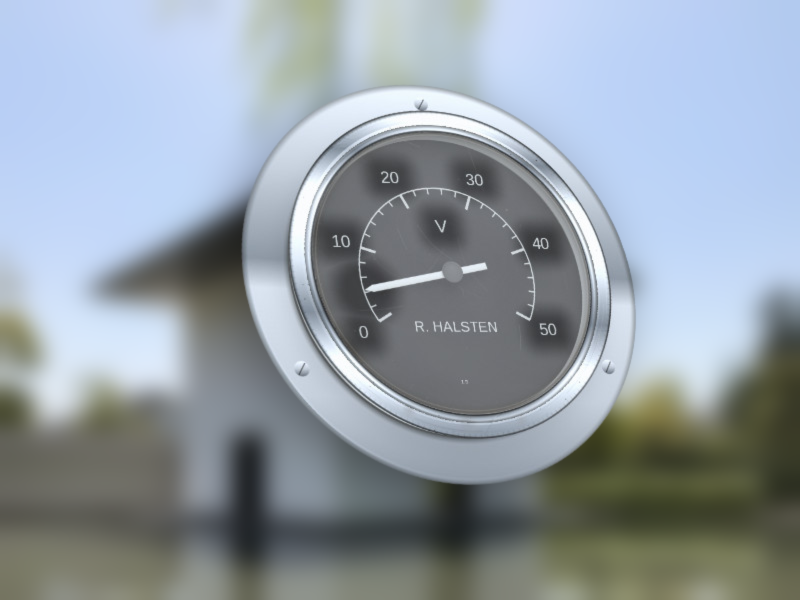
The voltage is {"value": 4, "unit": "V"}
